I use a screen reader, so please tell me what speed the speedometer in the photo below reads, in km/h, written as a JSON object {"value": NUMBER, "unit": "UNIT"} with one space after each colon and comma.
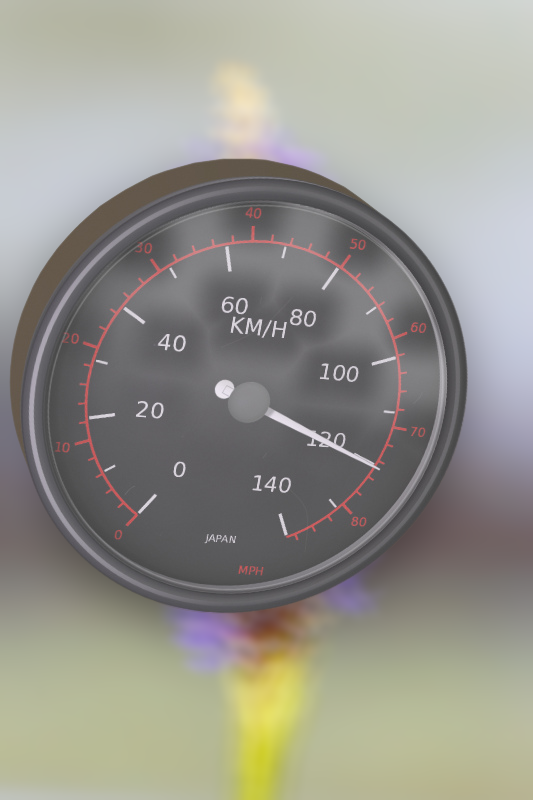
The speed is {"value": 120, "unit": "km/h"}
